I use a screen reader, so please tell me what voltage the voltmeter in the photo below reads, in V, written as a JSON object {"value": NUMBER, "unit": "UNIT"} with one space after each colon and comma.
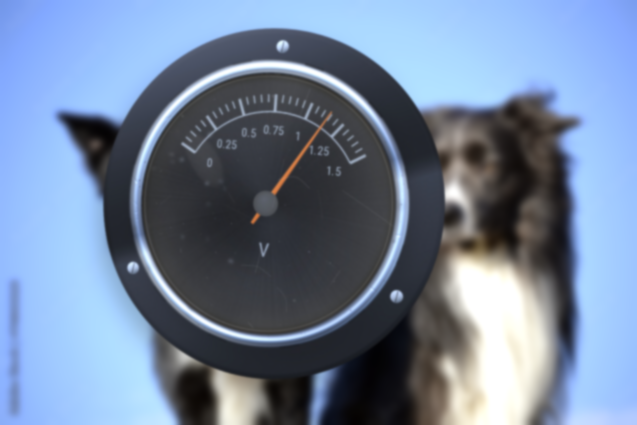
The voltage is {"value": 1.15, "unit": "V"}
